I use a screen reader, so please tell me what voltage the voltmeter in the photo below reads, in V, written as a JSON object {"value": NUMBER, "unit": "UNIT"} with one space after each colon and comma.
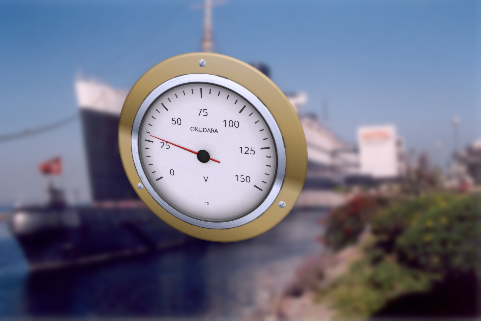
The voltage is {"value": 30, "unit": "V"}
